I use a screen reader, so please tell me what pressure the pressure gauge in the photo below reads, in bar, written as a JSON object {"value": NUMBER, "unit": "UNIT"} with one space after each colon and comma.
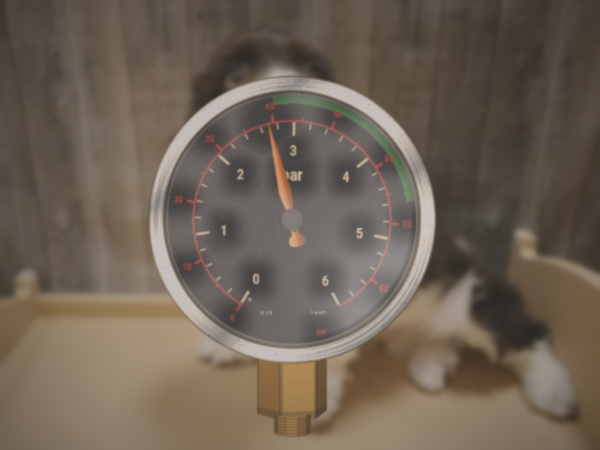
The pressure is {"value": 2.7, "unit": "bar"}
